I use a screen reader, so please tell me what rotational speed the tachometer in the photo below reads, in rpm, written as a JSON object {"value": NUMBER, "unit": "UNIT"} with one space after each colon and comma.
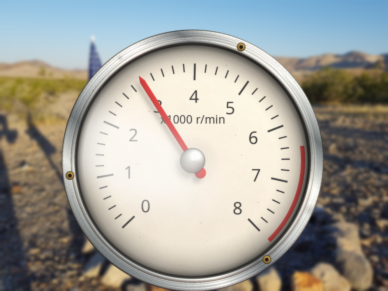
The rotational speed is {"value": 3000, "unit": "rpm"}
